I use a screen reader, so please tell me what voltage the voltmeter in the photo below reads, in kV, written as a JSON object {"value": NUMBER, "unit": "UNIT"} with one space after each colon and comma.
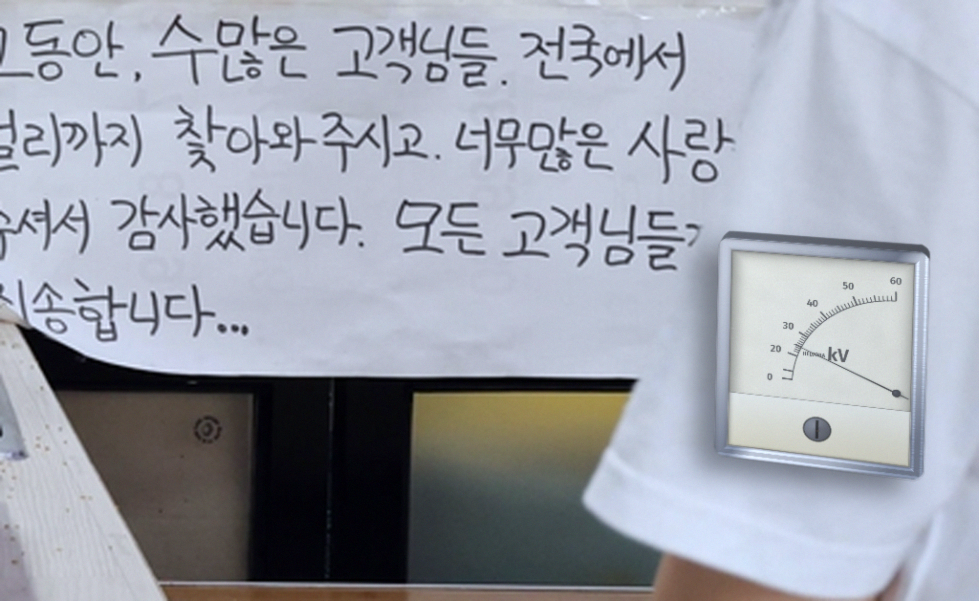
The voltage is {"value": 25, "unit": "kV"}
